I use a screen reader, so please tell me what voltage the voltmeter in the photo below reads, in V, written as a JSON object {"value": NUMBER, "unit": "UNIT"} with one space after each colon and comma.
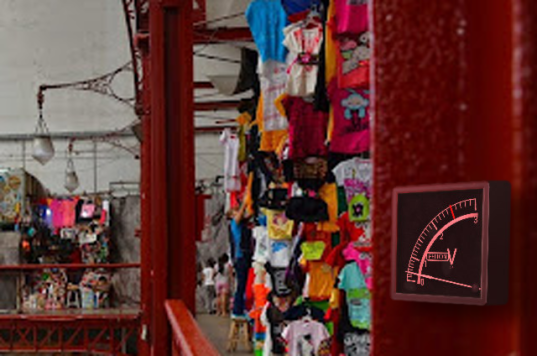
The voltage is {"value": 0.5, "unit": "V"}
